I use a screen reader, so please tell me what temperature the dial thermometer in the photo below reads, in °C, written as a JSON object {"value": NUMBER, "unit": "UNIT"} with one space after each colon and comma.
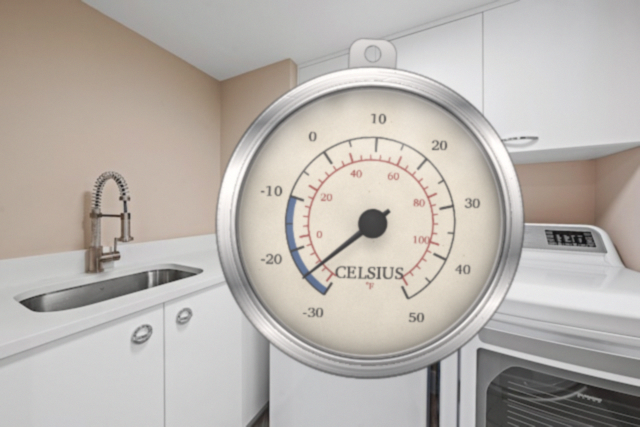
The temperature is {"value": -25, "unit": "°C"}
